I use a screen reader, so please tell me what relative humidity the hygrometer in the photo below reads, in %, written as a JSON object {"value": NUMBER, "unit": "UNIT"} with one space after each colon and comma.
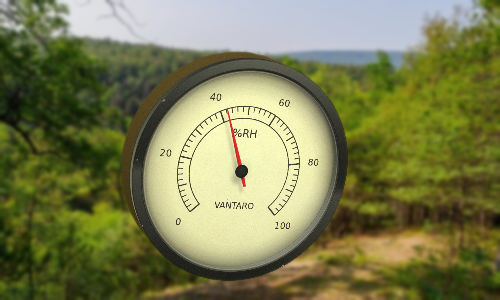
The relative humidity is {"value": 42, "unit": "%"}
